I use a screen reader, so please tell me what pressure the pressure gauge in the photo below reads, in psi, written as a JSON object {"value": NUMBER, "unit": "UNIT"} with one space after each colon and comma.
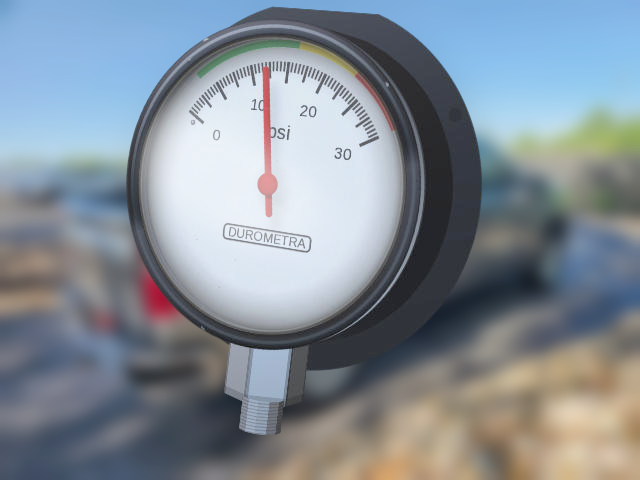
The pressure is {"value": 12.5, "unit": "psi"}
